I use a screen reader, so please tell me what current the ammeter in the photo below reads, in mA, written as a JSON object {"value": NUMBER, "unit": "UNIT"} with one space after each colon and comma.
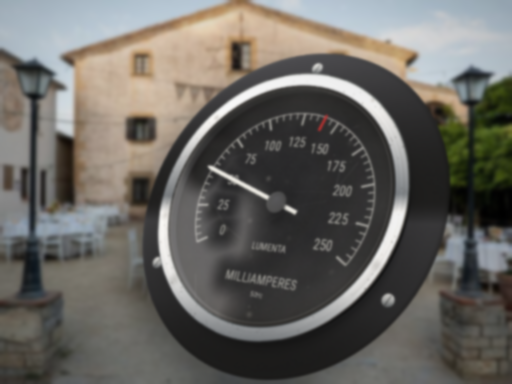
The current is {"value": 50, "unit": "mA"}
